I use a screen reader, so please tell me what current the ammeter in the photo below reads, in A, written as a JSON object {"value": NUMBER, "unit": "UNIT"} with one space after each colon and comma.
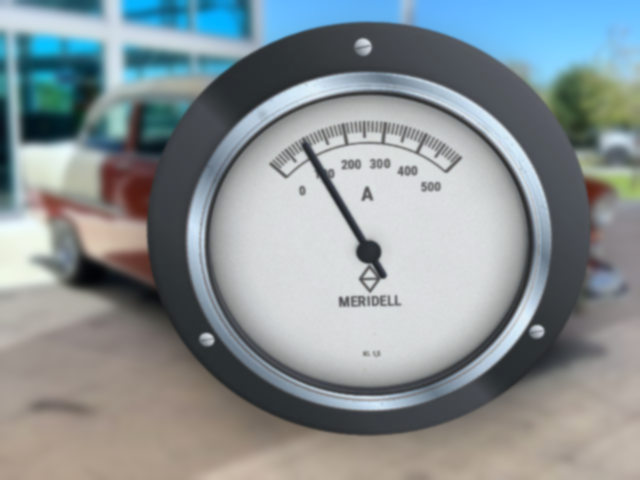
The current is {"value": 100, "unit": "A"}
